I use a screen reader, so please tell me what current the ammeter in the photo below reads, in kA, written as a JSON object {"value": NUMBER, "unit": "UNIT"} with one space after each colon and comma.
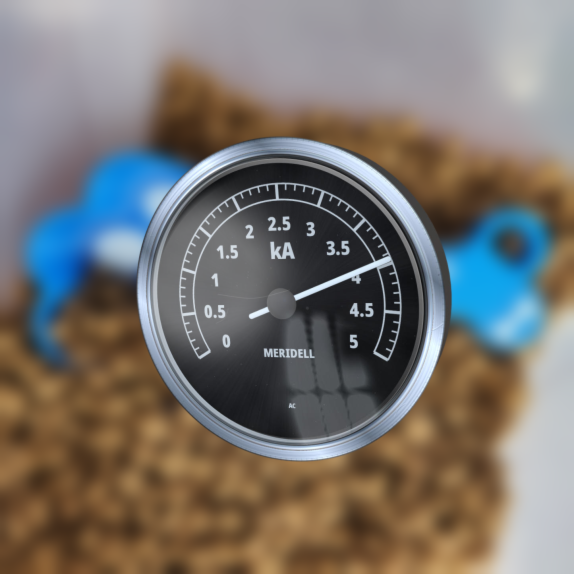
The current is {"value": 3.95, "unit": "kA"}
